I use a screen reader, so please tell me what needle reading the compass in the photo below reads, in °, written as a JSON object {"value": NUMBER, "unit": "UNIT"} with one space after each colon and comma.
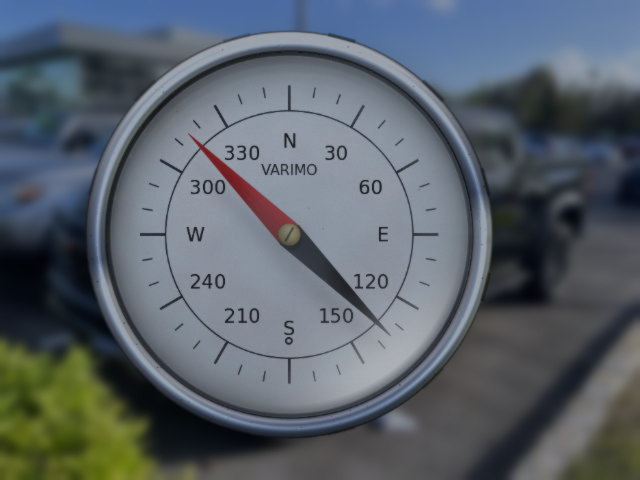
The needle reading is {"value": 315, "unit": "°"}
